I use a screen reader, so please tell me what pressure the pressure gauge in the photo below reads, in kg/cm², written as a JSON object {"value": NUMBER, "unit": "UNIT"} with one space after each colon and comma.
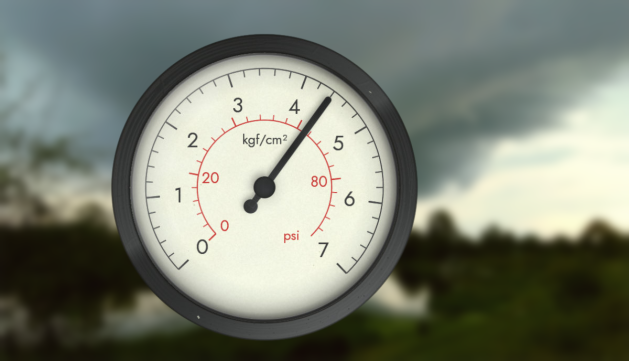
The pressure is {"value": 4.4, "unit": "kg/cm²"}
